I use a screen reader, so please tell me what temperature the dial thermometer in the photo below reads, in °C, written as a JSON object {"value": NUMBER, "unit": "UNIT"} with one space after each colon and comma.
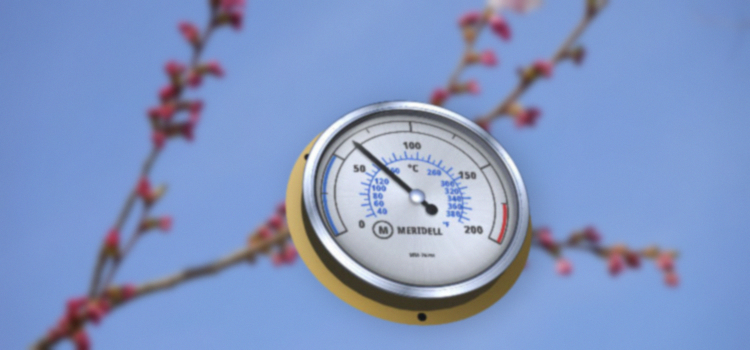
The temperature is {"value": 62.5, "unit": "°C"}
